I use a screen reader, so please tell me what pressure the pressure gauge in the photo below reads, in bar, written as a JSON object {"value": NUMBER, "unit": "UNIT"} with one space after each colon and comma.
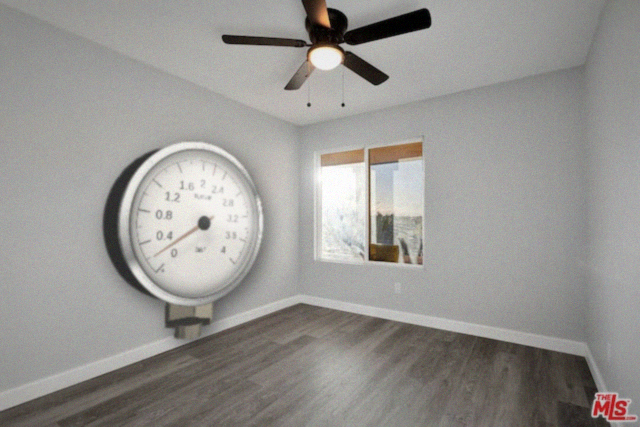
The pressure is {"value": 0.2, "unit": "bar"}
